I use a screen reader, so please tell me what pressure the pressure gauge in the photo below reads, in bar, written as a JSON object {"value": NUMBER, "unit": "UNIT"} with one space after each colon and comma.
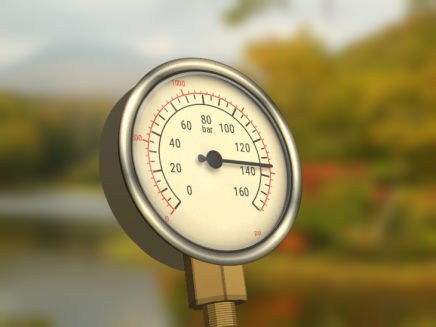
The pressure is {"value": 135, "unit": "bar"}
